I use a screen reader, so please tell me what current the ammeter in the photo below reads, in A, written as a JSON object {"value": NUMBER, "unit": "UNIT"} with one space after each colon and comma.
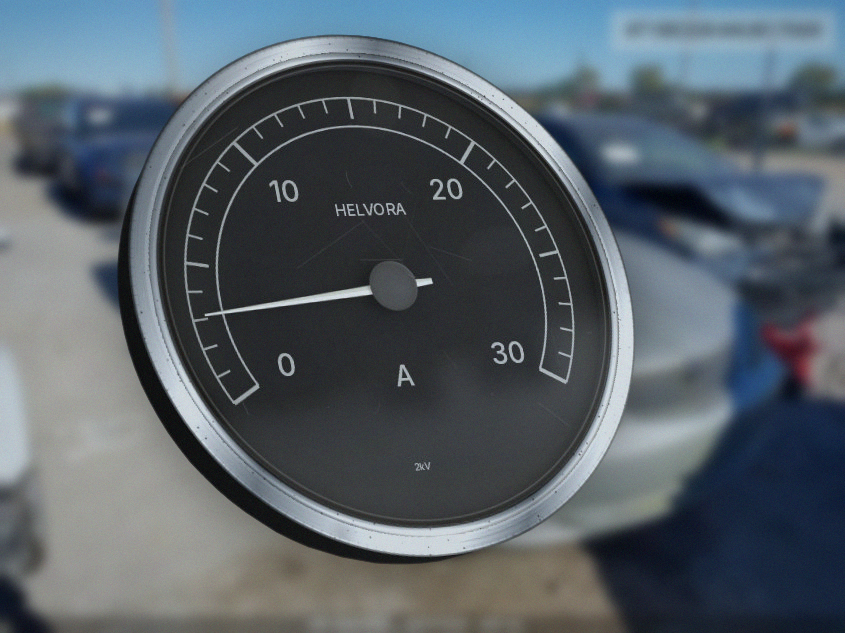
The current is {"value": 3, "unit": "A"}
